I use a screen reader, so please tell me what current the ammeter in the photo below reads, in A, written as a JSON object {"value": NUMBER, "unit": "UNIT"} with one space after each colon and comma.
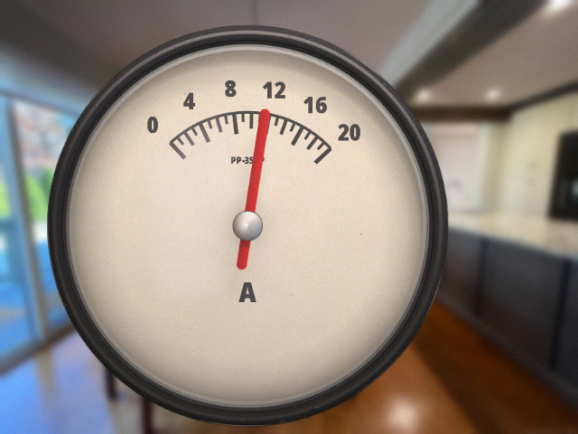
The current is {"value": 11.5, "unit": "A"}
